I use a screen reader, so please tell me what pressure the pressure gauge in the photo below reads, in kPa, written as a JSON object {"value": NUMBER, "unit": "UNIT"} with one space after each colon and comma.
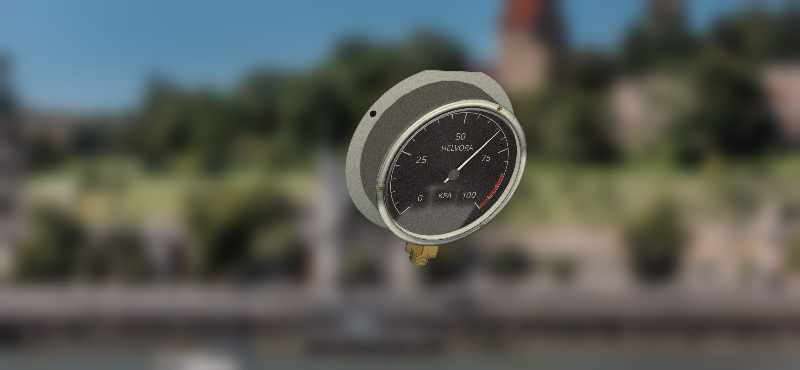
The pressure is {"value": 65, "unit": "kPa"}
